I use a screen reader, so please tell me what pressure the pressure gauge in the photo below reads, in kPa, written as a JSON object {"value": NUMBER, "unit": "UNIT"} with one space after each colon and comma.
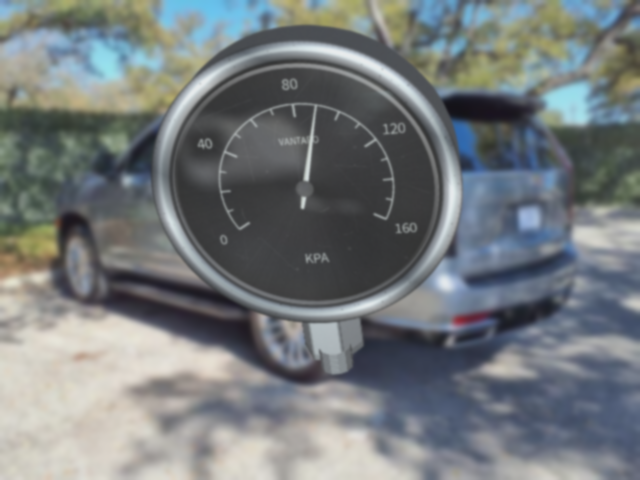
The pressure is {"value": 90, "unit": "kPa"}
